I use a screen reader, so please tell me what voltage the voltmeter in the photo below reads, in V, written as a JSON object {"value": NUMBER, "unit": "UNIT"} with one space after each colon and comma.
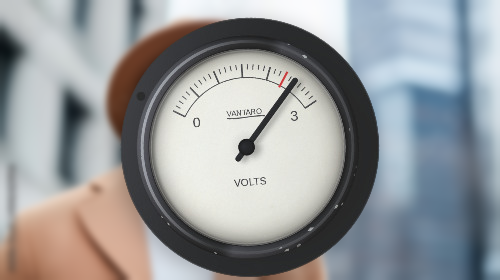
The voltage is {"value": 2.5, "unit": "V"}
